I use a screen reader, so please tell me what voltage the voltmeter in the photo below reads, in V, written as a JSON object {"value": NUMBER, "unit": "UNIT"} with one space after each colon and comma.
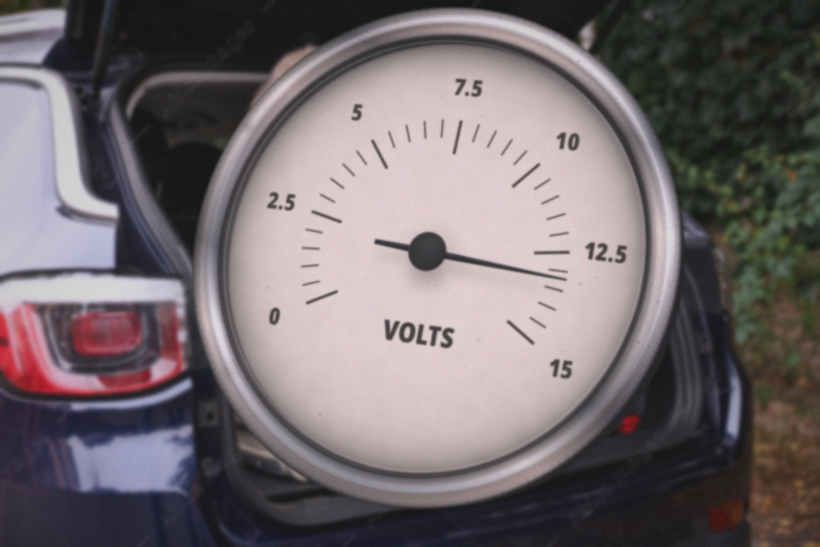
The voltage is {"value": 13.25, "unit": "V"}
